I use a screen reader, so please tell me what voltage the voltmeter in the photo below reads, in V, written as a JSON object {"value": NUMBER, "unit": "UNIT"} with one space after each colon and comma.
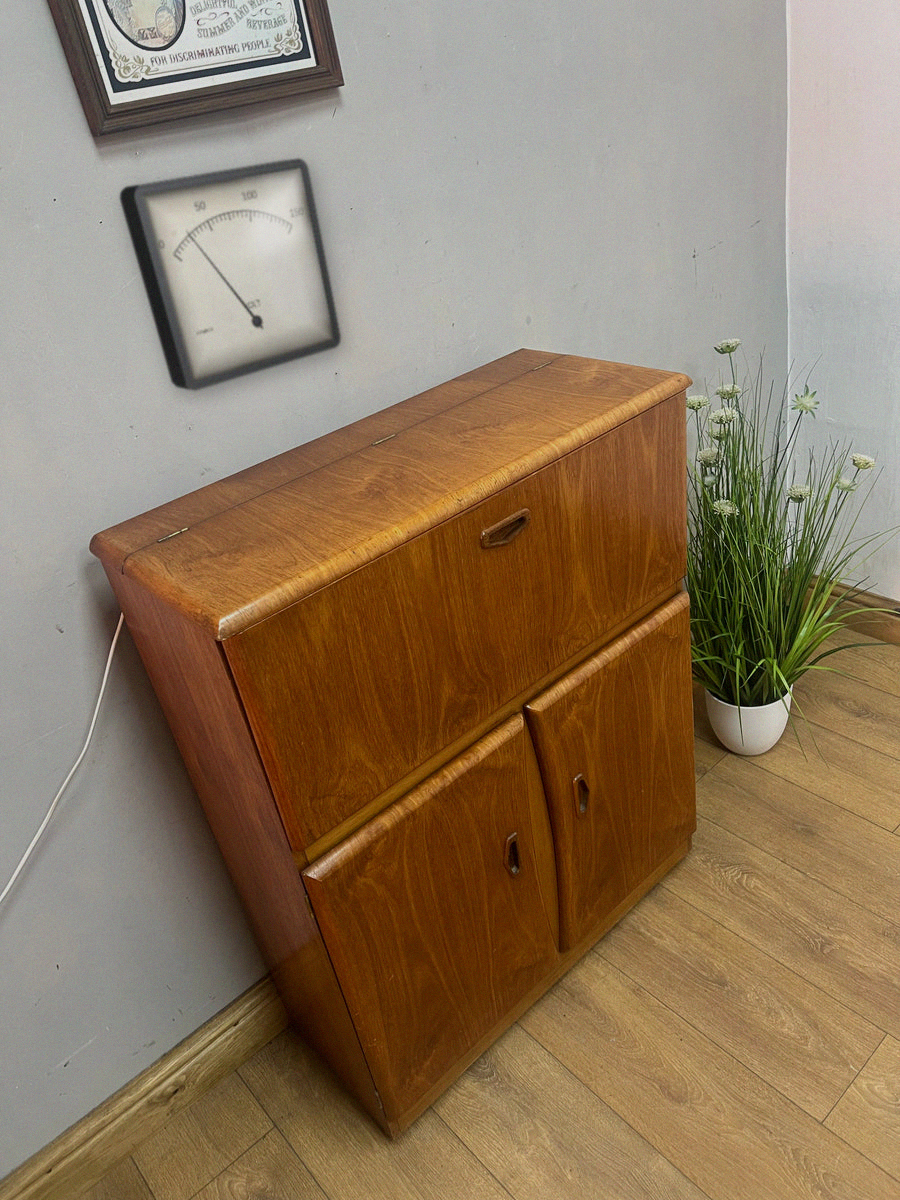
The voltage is {"value": 25, "unit": "V"}
